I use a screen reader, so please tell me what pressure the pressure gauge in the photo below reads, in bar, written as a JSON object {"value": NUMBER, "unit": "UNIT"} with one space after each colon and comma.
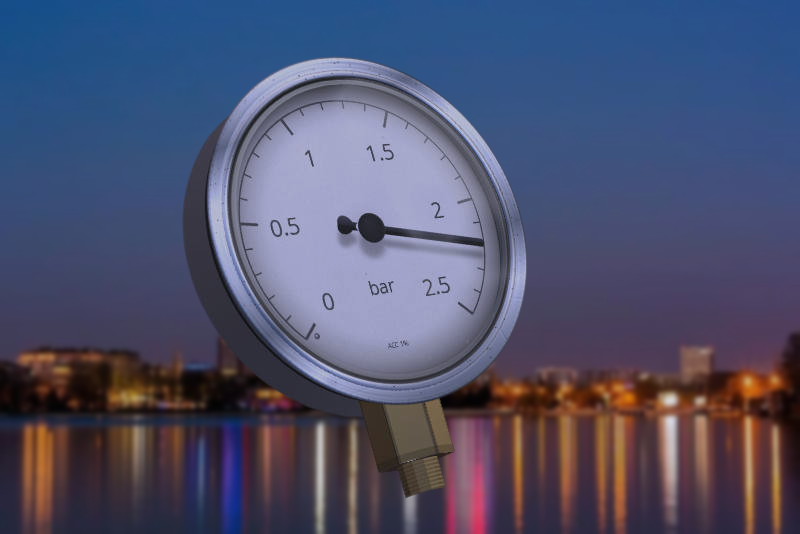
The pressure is {"value": 2.2, "unit": "bar"}
